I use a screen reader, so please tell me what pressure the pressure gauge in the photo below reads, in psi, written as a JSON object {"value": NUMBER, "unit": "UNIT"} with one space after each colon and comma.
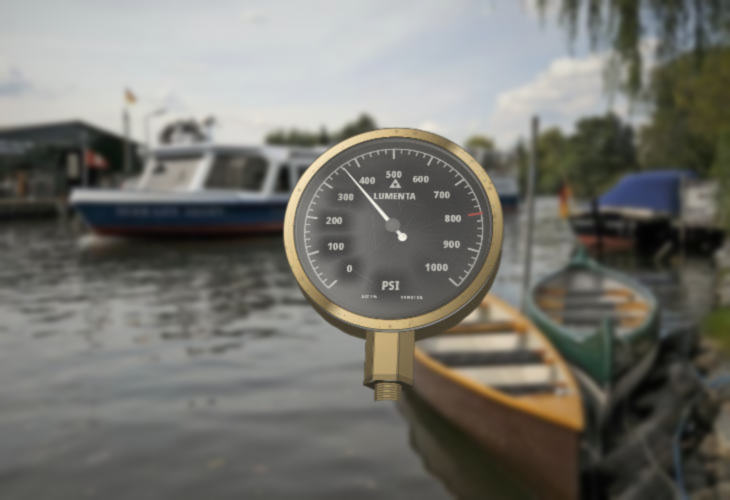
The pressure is {"value": 360, "unit": "psi"}
